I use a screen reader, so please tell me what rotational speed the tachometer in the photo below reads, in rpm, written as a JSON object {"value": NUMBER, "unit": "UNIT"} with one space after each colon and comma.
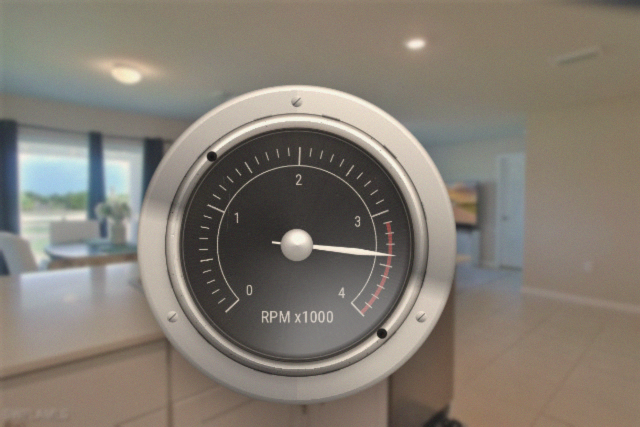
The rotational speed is {"value": 3400, "unit": "rpm"}
